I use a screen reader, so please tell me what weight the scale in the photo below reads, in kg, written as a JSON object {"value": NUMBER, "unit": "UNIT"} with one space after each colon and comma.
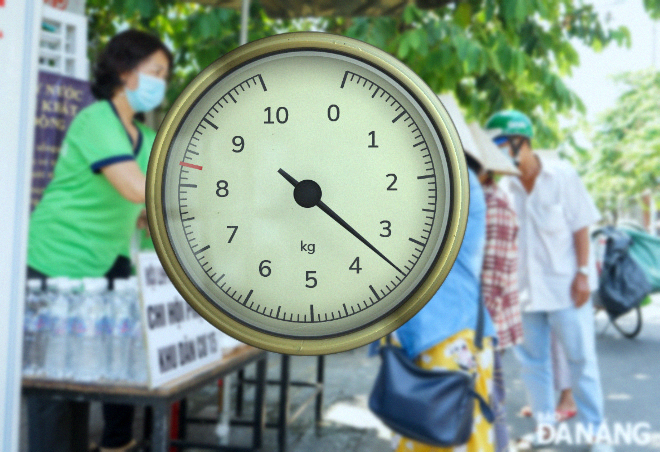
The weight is {"value": 3.5, "unit": "kg"}
